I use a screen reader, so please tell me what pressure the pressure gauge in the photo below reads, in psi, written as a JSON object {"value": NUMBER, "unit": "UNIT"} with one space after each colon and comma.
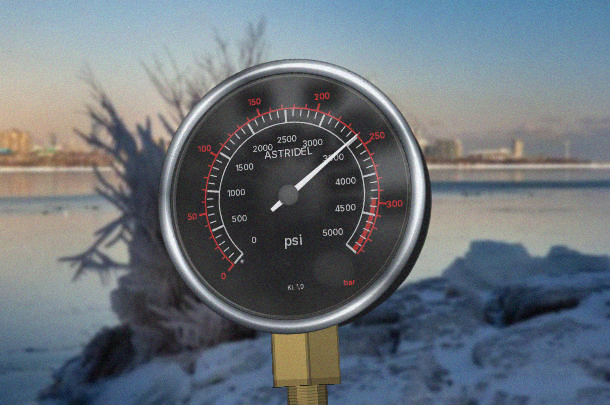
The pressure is {"value": 3500, "unit": "psi"}
